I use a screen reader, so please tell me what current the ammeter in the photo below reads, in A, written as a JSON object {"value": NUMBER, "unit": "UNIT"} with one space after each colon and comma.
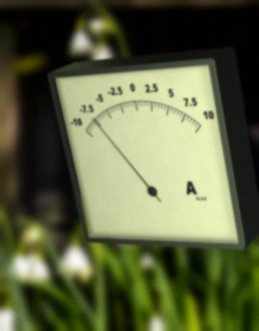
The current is {"value": -7.5, "unit": "A"}
